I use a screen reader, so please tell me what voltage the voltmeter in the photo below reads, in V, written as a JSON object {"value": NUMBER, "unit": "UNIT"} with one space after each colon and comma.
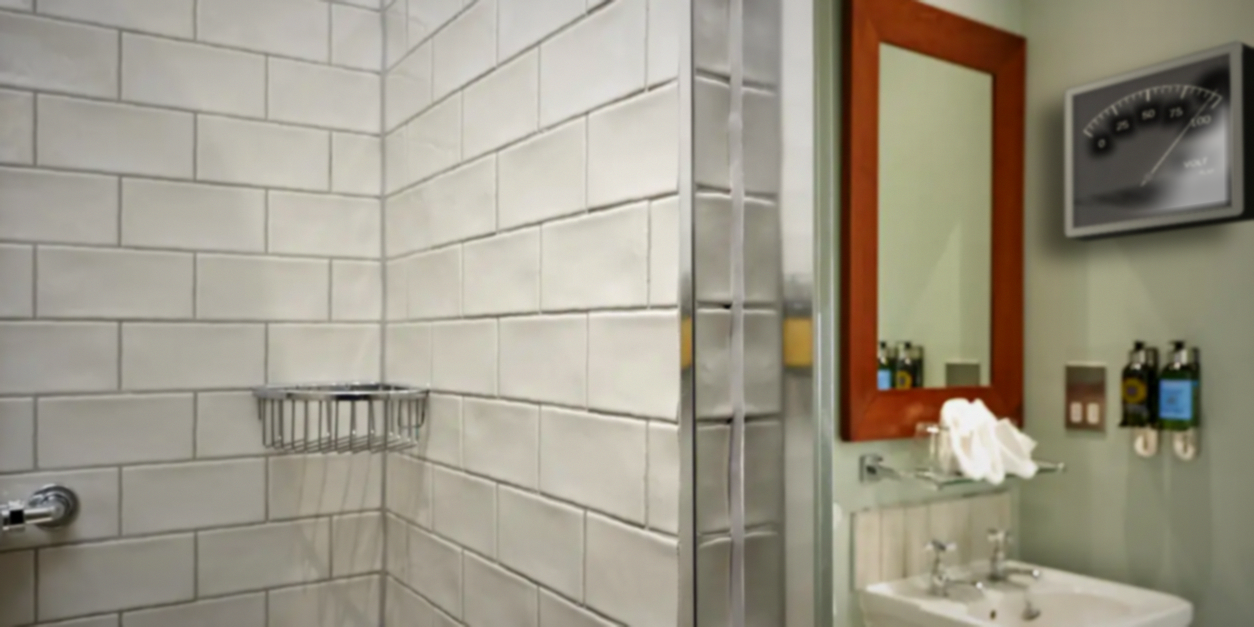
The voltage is {"value": 95, "unit": "V"}
